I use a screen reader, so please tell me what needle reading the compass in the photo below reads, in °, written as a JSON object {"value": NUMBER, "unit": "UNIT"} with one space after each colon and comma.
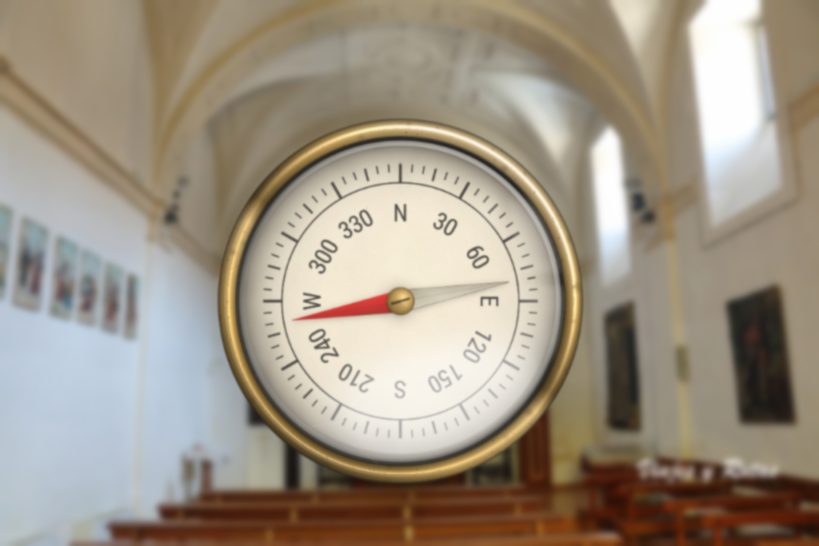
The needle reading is {"value": 260, "unit": "°"}
